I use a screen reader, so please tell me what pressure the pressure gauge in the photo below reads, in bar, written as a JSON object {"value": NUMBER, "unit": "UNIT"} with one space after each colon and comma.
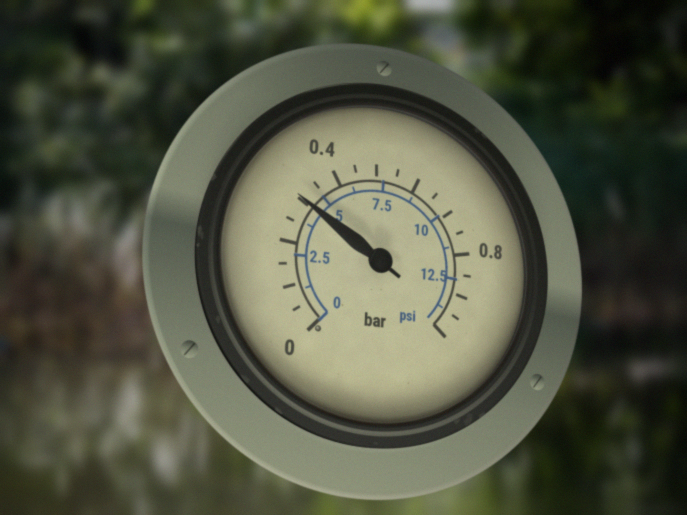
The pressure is {"value": 0.3, "unit": "bar"}
